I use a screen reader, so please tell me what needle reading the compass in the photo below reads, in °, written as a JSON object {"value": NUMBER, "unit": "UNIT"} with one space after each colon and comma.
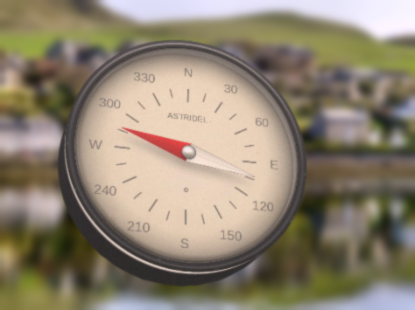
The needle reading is {"value": 285, "unit": "°"}
